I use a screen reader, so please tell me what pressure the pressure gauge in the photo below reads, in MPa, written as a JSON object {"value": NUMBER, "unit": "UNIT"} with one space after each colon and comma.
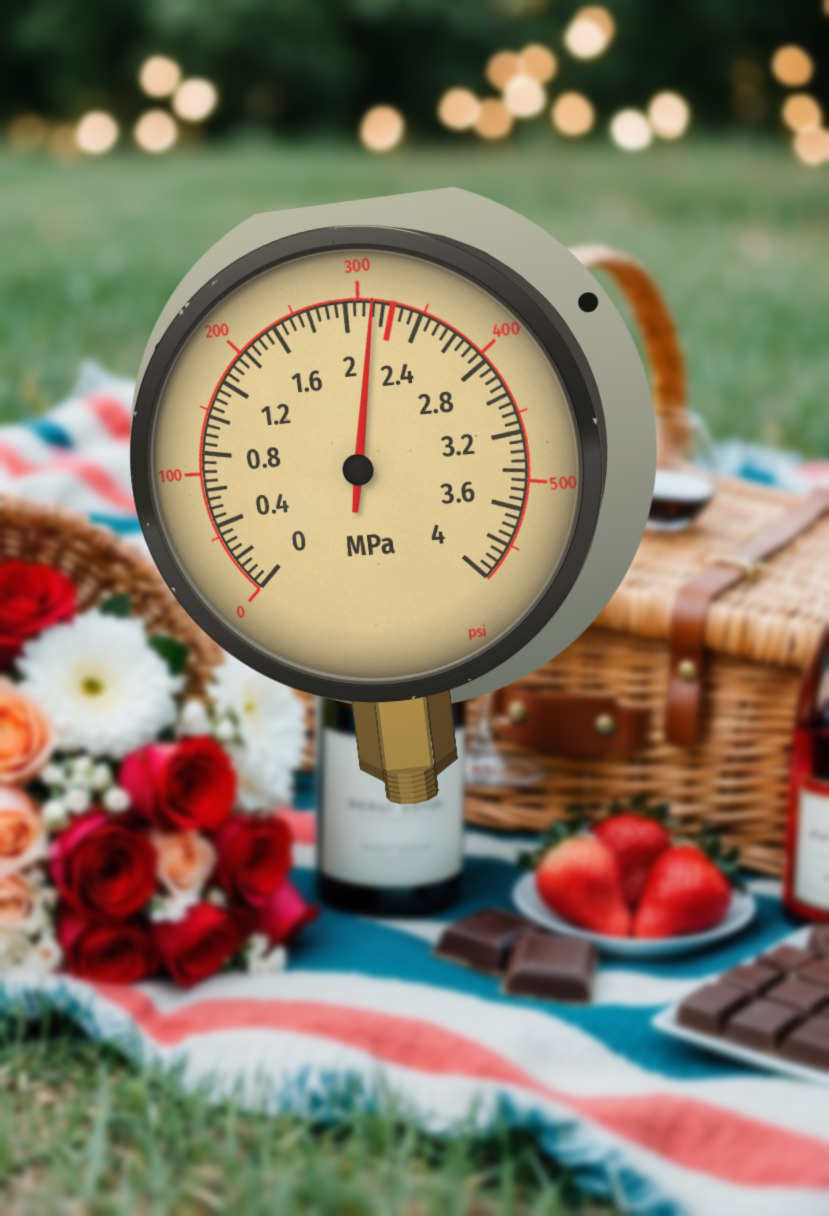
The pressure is {"value": 2.15, "unit": "MPa"}
